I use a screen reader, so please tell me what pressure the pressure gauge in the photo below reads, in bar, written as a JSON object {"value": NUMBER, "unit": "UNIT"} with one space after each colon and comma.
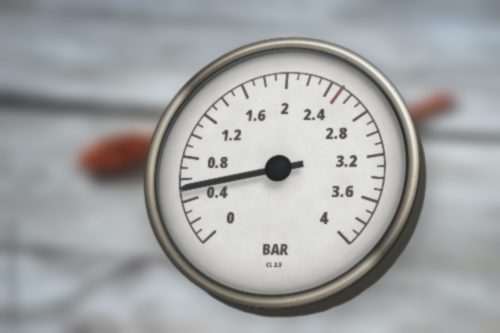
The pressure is {"value": 0.5, "unit": "bar"}
